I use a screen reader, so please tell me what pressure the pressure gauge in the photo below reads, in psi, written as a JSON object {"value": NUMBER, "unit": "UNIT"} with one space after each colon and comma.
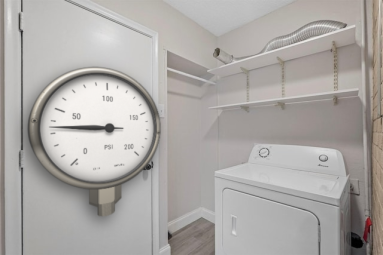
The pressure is {"value": 35, "unit": "psi"}
